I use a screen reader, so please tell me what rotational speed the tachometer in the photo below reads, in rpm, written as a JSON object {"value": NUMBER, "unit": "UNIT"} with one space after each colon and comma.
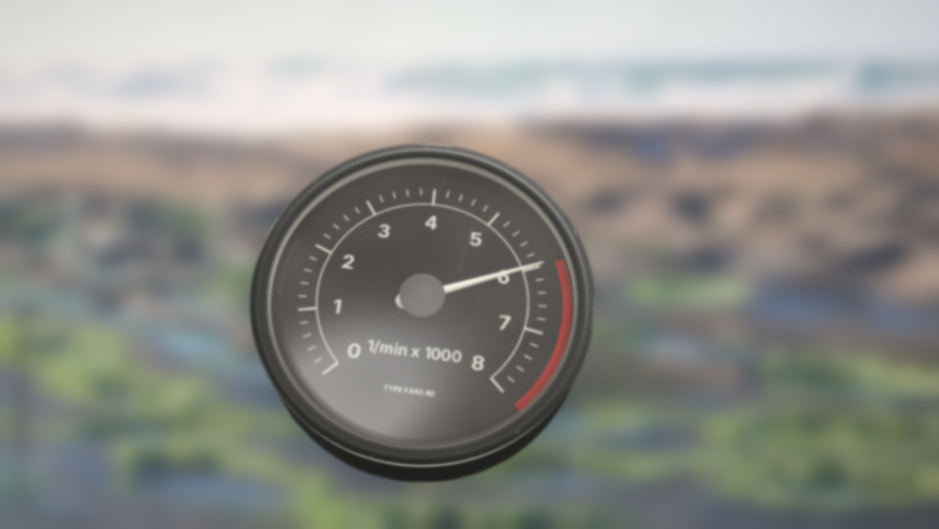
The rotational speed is {"value": 6000, "unit": "rpm"}
